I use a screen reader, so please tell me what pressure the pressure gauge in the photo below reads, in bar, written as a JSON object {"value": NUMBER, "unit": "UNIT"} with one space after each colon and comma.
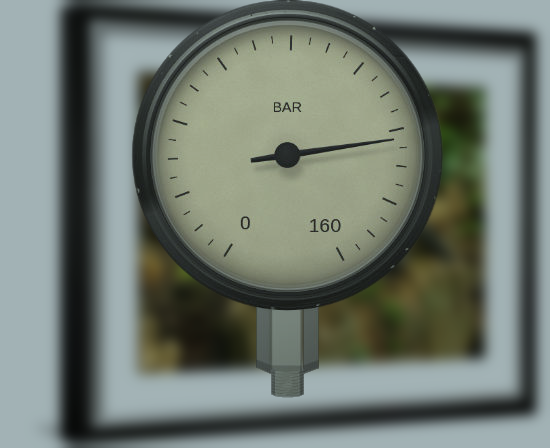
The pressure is {"value": 122.5, "unit": "bar"}
